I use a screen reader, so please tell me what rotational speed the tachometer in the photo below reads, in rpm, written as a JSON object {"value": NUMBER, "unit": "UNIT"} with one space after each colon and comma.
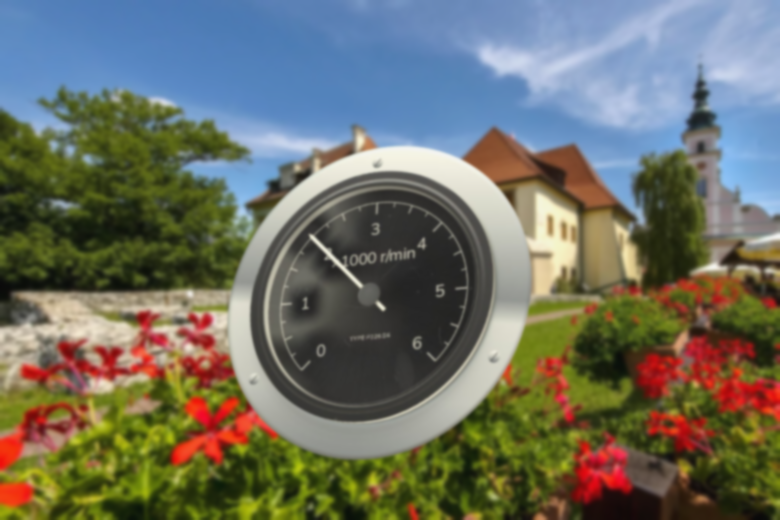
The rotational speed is {"value": 2000, "unit": "rpm"}
